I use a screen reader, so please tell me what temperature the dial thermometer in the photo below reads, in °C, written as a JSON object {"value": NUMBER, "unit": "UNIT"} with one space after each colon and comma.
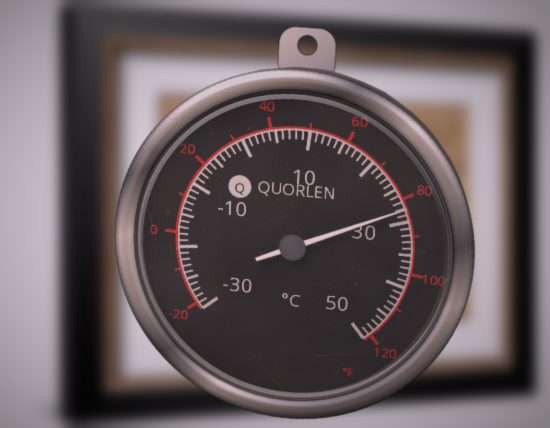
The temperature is {"value": 28, "unit": "°C"}
